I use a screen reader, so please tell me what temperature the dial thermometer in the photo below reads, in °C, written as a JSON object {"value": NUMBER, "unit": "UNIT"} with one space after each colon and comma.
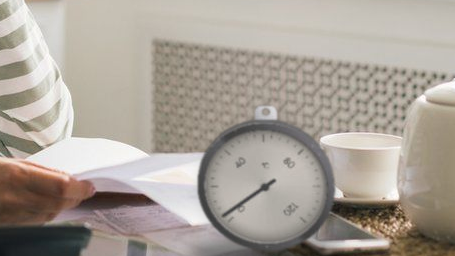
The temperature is {"value": 4, "unit": "°C"}
